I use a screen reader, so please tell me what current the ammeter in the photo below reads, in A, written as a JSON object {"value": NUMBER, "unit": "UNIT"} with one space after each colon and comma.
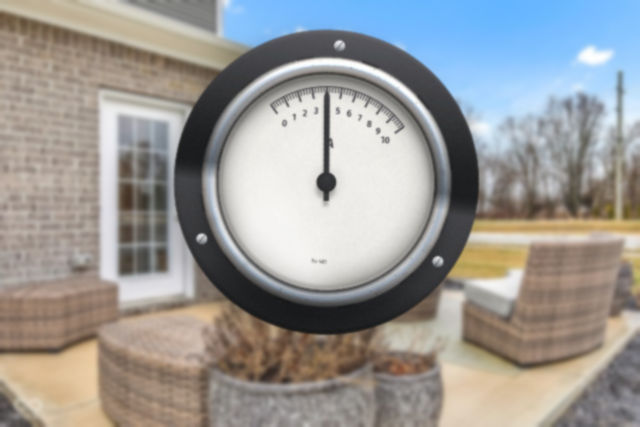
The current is {"value": 4, "unit": "A"}
